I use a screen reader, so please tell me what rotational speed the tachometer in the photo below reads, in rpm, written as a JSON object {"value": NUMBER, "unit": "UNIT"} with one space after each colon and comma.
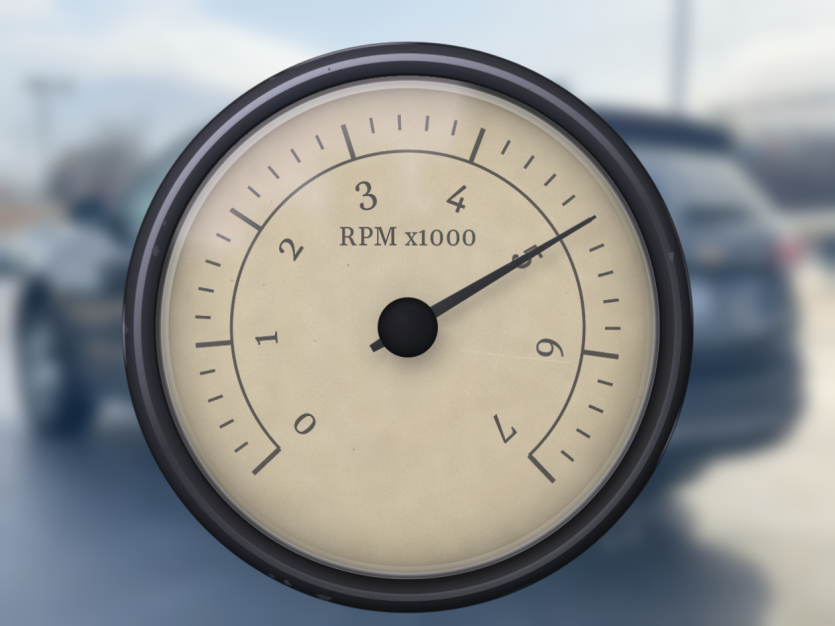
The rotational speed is {"value": 5000, "unit": "rpm"}
